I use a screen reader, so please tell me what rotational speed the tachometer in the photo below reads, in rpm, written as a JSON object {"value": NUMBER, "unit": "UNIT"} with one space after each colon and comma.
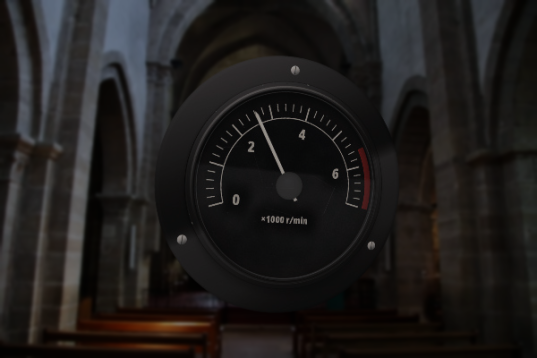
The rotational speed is {"value": 2600, "unit": "rpm"}
